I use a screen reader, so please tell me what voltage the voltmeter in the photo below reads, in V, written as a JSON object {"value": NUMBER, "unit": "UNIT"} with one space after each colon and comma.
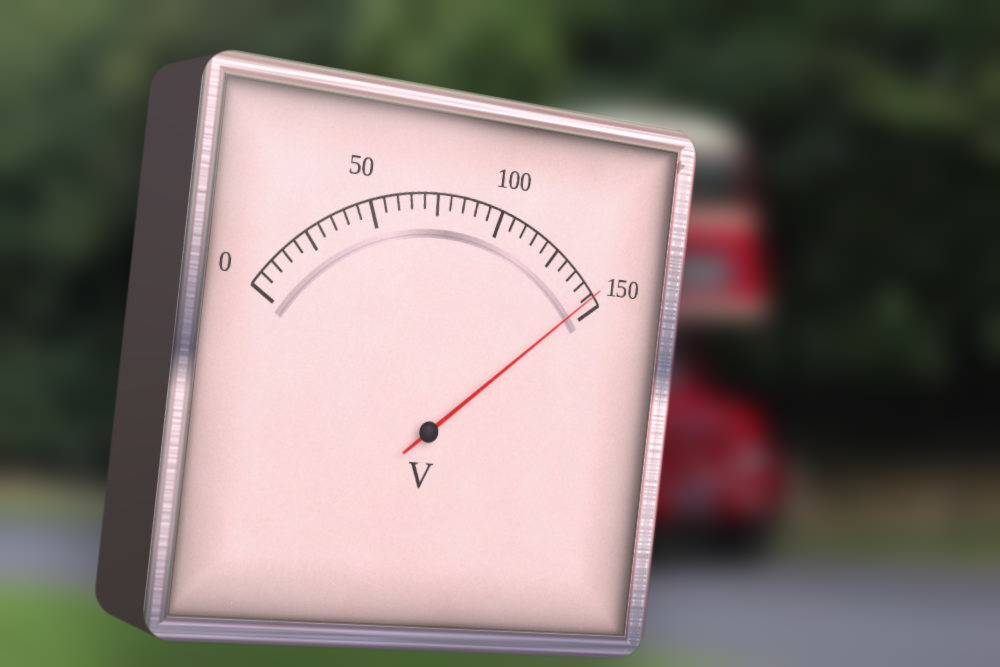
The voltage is {"value": 145, "unit": "V"}
